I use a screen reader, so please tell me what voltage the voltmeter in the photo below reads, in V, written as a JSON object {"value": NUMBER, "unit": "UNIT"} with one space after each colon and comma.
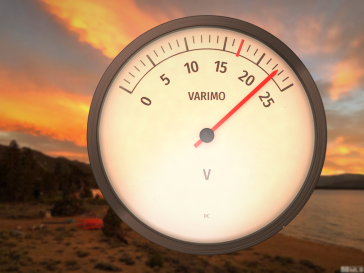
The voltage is {"value": 22.5, "unit": "V"}
